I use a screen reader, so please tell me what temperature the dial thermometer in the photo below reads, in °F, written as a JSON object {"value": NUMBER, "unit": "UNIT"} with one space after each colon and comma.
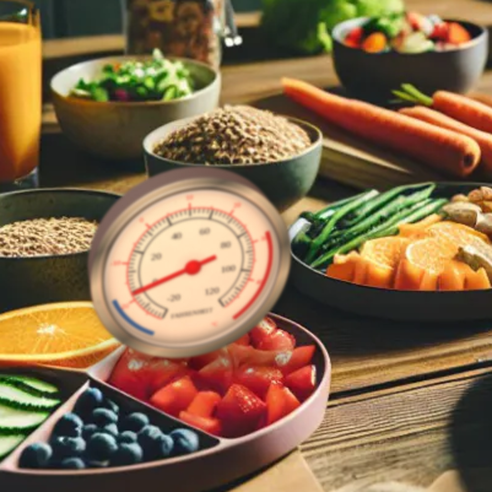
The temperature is {"value": 0, "unit": "°F"}
